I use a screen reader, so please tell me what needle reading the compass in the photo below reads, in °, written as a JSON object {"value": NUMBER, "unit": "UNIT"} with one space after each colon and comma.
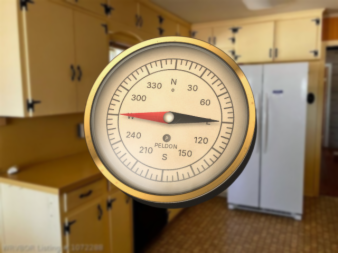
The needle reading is {"value": 270, "unit": "°"}
